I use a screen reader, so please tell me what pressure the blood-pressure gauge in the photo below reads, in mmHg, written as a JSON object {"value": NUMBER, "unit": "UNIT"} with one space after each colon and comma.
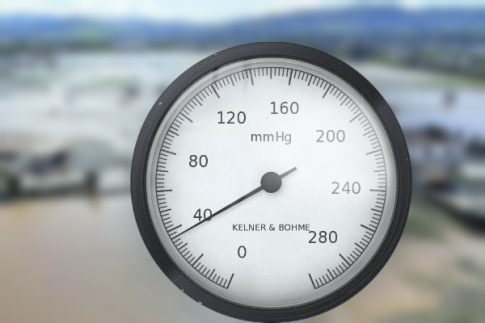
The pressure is {"value": 36, "unit": "mmHg"}
